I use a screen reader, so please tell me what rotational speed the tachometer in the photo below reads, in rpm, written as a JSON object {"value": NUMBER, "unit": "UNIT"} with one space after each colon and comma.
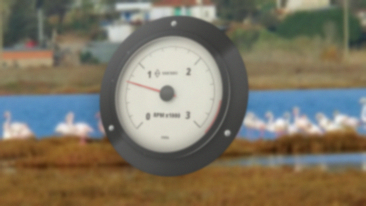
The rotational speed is {"value": 700, "unit": "rpm"}
